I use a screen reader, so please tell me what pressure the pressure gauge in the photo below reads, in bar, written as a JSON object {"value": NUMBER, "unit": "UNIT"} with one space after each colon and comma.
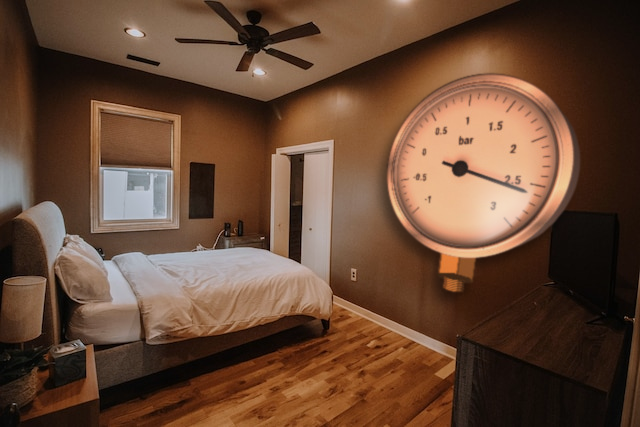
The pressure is {"value": 2.6, "unit": "bar"}
